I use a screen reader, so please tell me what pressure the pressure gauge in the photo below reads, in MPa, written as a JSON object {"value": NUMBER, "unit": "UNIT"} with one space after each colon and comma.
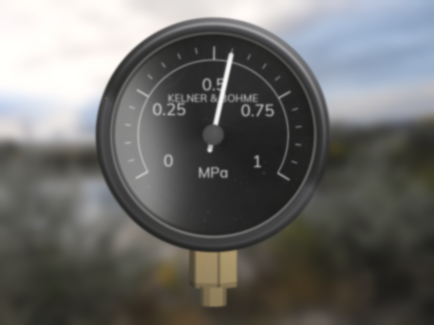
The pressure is {"value": 0.55, "unit": "MPa"}
